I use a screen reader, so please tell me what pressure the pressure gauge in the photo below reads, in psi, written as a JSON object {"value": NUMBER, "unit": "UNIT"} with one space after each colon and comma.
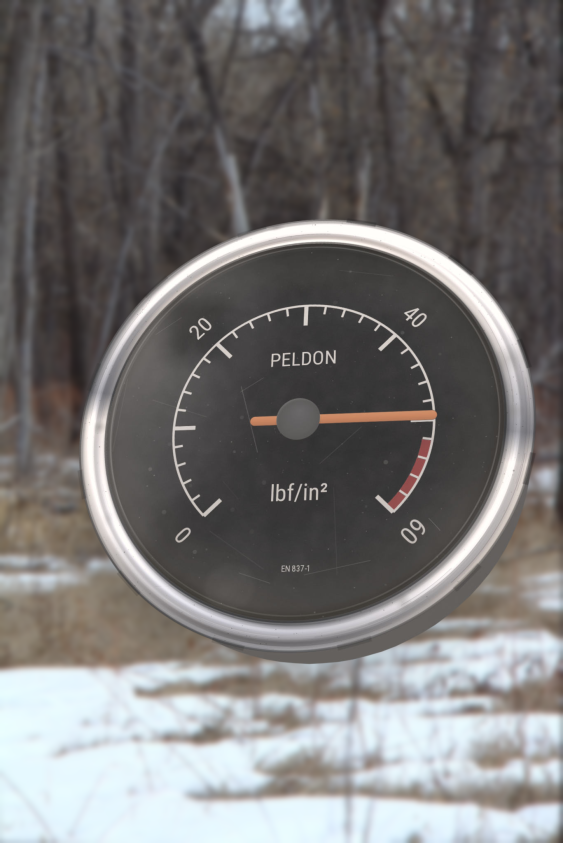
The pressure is {"value": 50, "unit": "psi"}
